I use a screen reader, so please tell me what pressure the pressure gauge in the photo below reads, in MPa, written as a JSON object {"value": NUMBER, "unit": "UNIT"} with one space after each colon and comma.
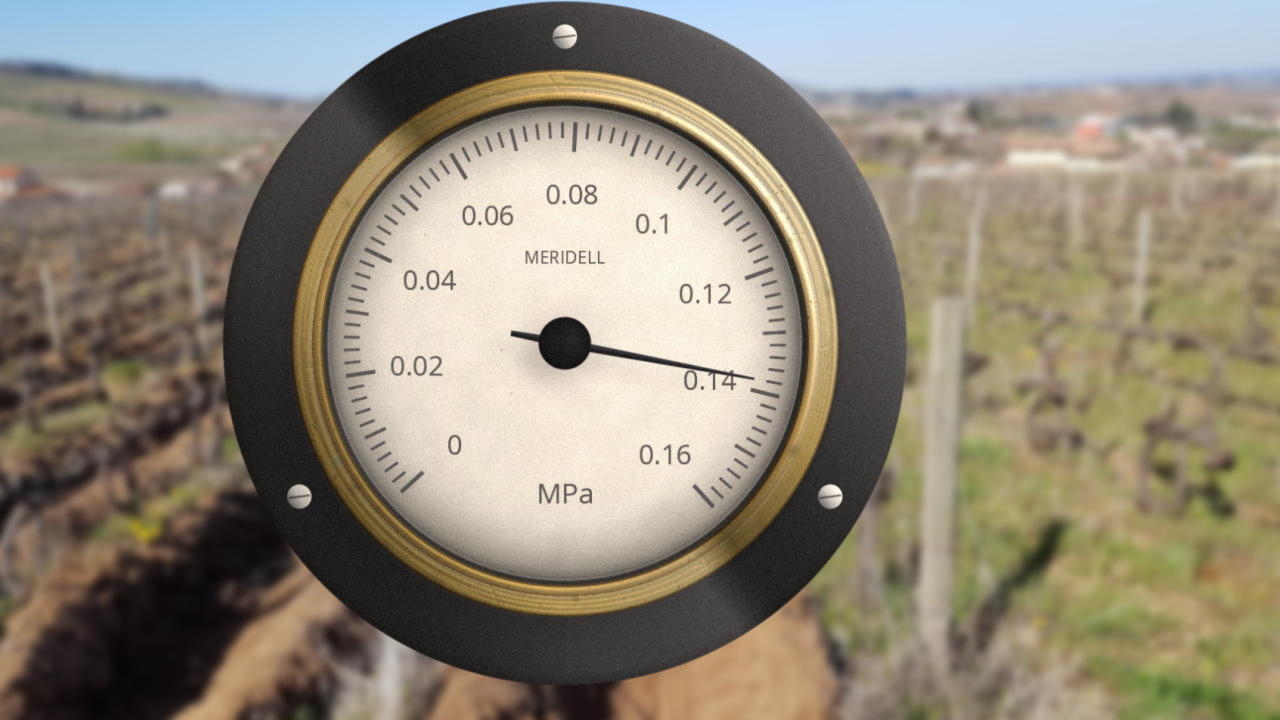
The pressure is {"value": 0.138, "unit": "MPa"}
